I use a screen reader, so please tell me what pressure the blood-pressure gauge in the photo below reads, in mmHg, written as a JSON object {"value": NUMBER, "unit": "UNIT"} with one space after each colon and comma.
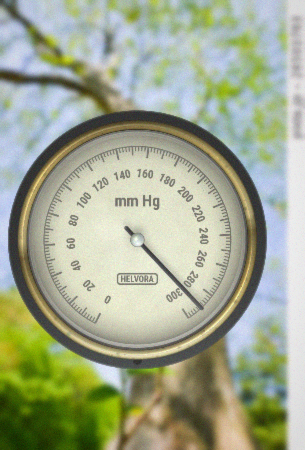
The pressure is {"value": 290, "unit": "mmHg"}
